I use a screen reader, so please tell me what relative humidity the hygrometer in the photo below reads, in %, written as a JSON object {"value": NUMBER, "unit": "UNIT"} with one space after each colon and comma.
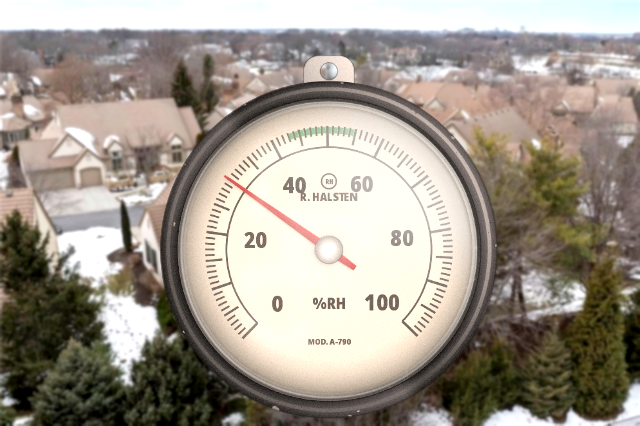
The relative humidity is {"value": 30, "unit": "%"}
